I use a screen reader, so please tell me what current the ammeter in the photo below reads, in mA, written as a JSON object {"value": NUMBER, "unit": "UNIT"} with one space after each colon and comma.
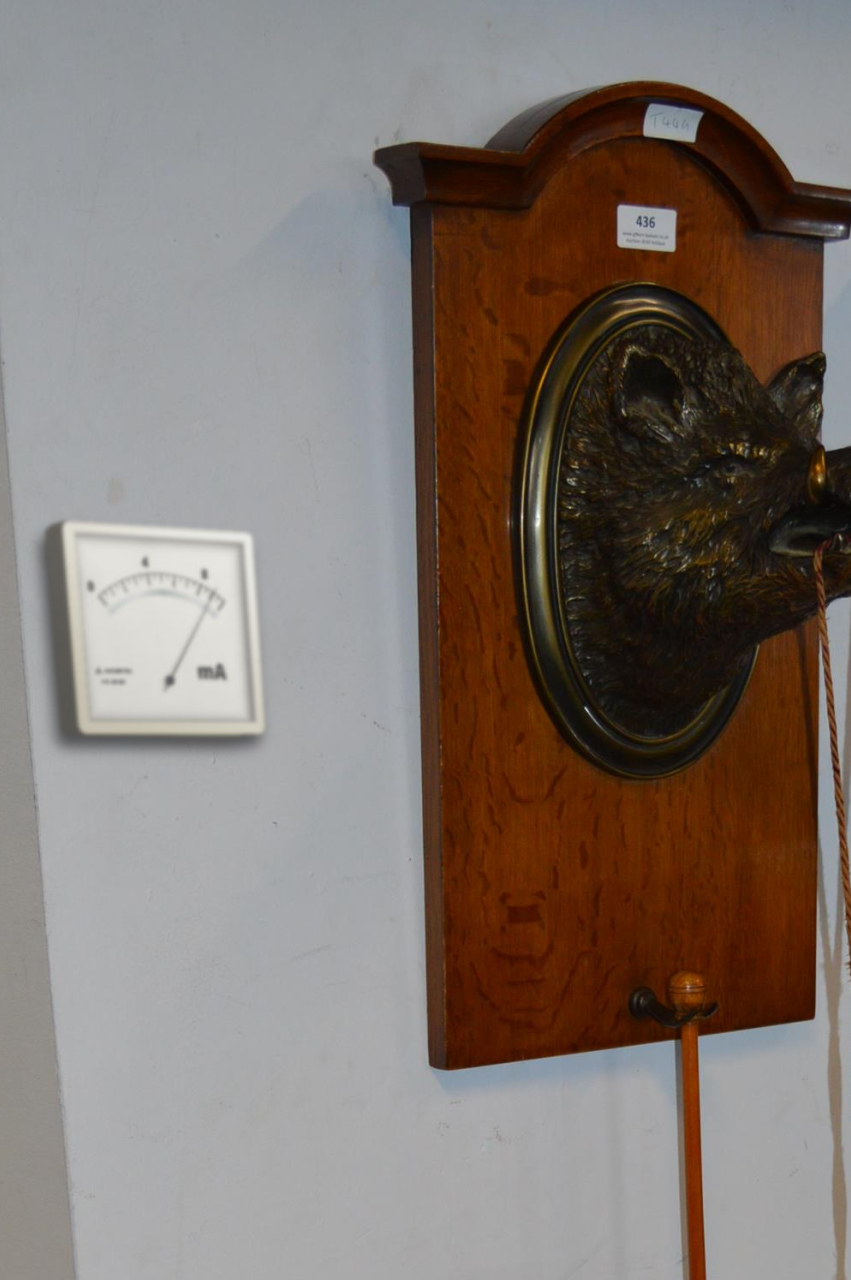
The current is {"value": 9, "unit": "mA"}
